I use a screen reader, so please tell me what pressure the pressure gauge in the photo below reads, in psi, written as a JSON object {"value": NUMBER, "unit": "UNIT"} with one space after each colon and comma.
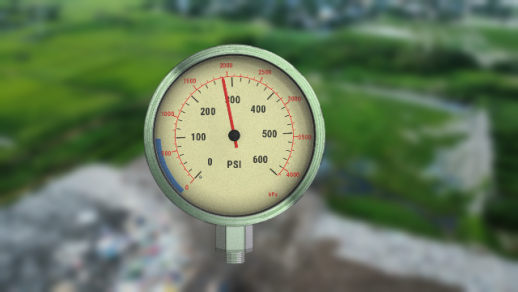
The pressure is {"value": 280, "unit": "psi"}
